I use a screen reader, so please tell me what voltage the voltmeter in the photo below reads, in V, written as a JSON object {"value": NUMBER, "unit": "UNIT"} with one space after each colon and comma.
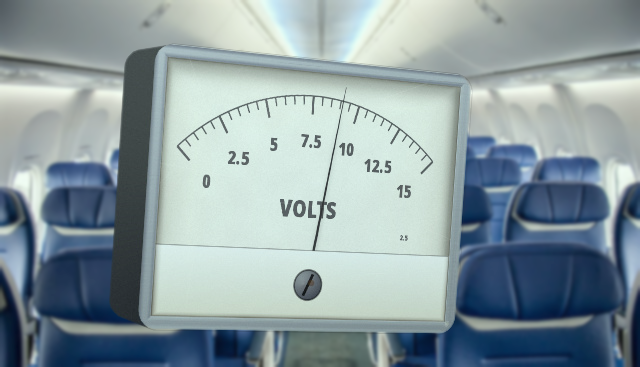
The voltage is {"value": 9, "unit": "V"}
